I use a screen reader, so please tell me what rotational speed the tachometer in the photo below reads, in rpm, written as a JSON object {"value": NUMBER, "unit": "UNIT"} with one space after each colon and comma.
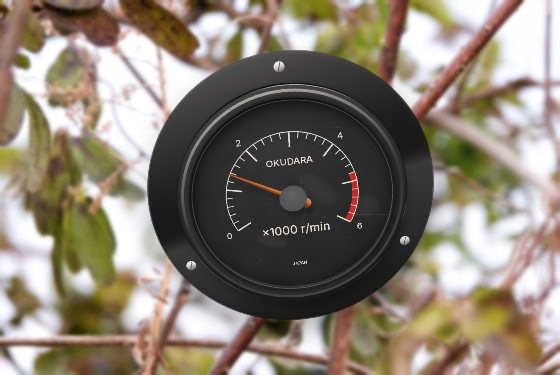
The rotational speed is {"value": 1400, "unit": "rpm"}
